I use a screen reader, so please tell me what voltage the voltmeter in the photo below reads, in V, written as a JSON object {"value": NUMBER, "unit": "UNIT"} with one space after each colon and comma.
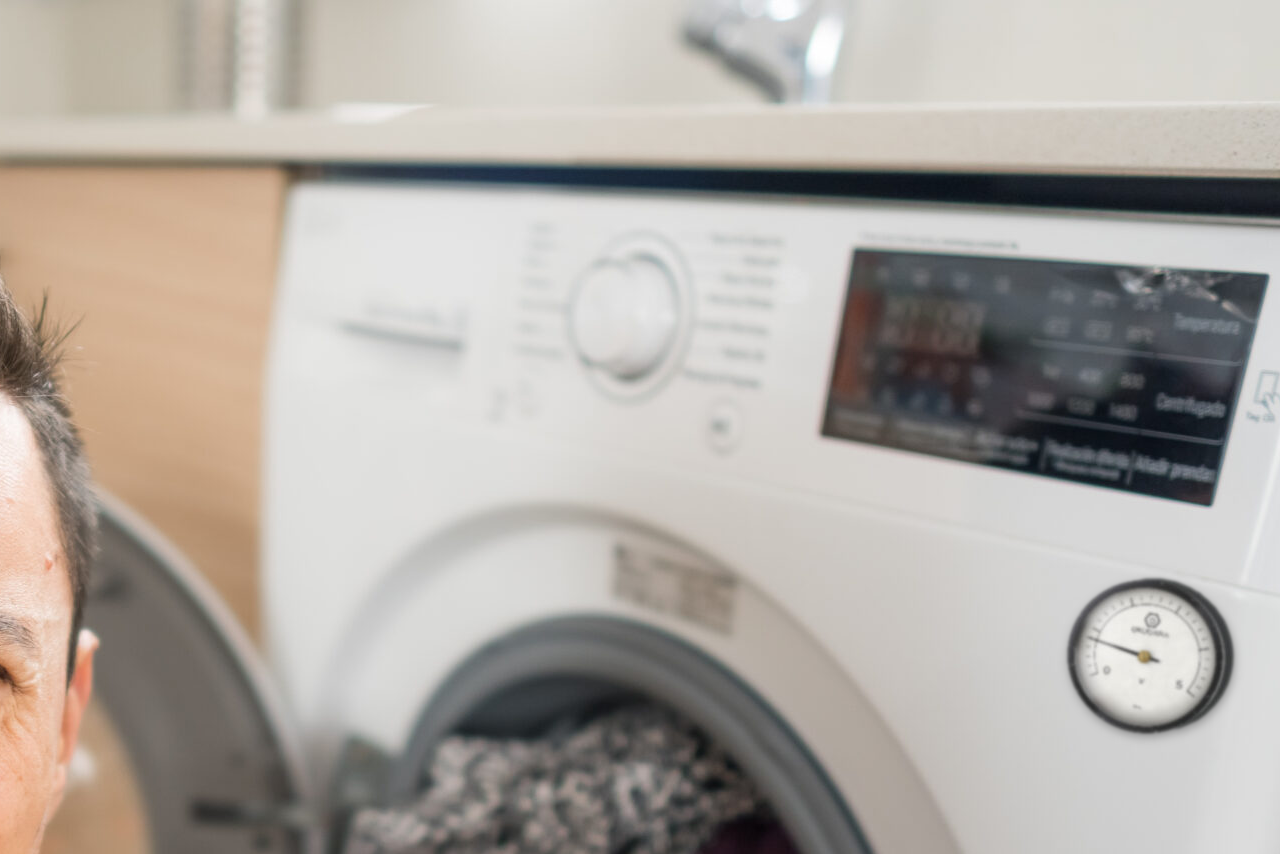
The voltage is {"value": 0.8, "unit": "V"}
